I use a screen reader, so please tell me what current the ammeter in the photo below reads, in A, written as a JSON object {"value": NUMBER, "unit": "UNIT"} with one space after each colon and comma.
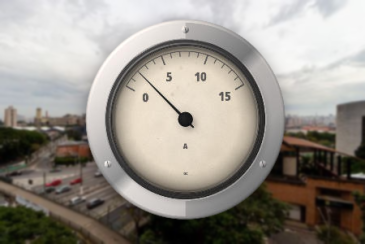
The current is {"value": 2, "unit": "A"}
